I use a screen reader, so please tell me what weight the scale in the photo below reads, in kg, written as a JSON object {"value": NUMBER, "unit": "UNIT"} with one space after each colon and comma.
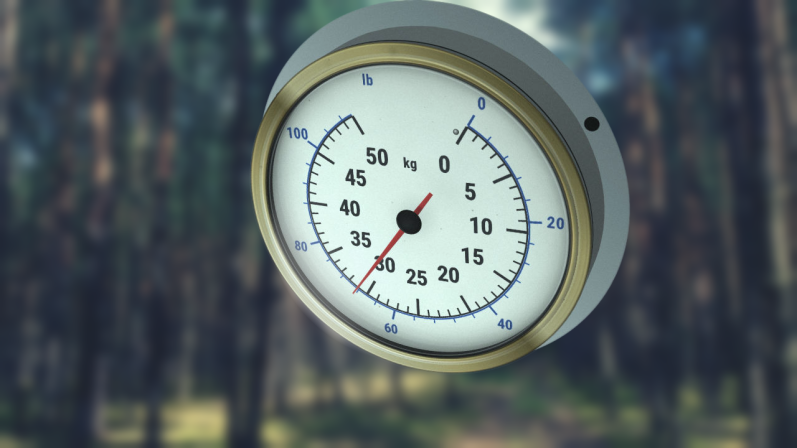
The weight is {"value": 31, "unit": "kg"}
